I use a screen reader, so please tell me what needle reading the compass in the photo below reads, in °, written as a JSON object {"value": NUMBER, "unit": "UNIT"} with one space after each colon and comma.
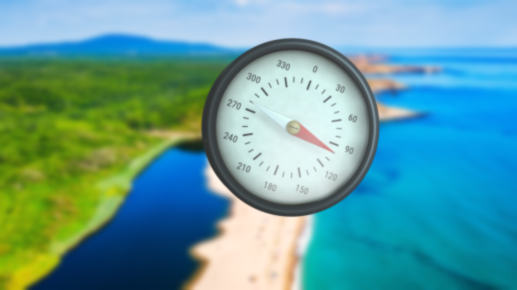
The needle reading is {"value": 100, "unit": "°"}
